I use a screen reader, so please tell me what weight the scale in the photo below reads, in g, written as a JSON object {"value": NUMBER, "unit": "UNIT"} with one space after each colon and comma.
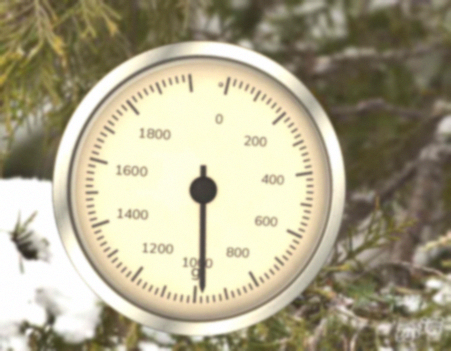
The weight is {"value": 980, "unit": "g"}
